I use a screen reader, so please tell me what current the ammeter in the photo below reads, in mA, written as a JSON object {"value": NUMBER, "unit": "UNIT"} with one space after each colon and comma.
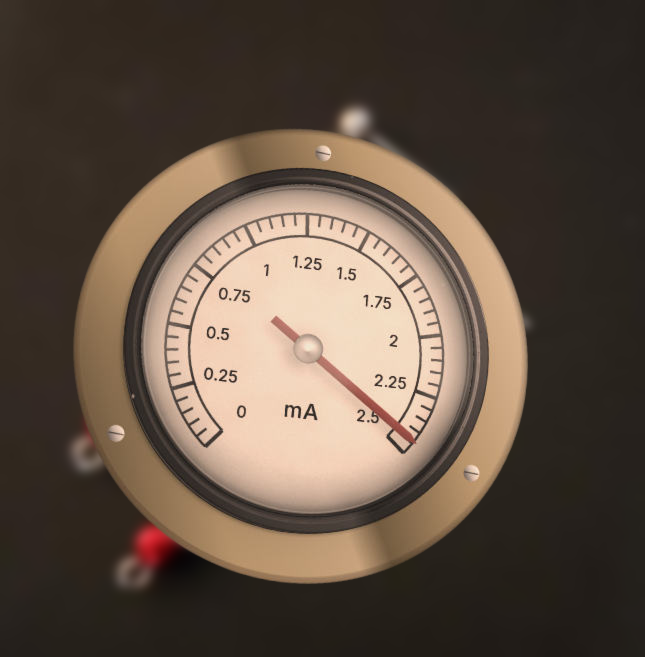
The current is {"value": 2.45, "unit": "mA"}
